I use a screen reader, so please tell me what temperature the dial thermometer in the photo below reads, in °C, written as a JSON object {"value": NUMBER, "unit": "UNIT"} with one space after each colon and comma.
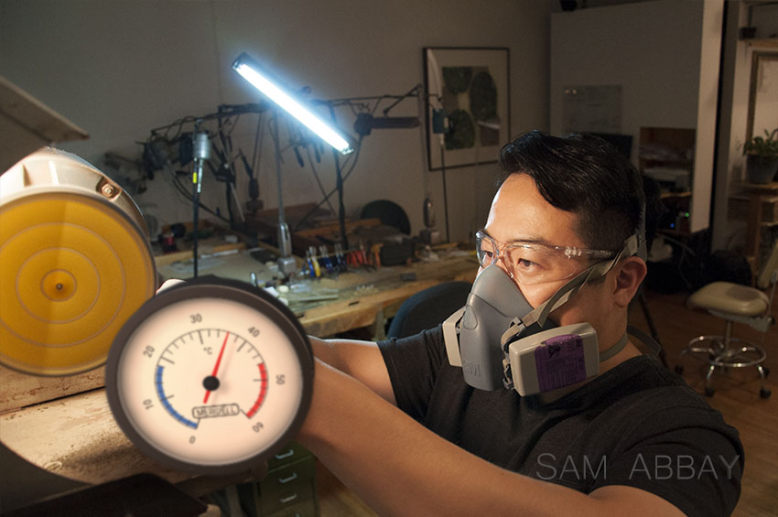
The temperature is {"value": 36, "unit": "°C"}
